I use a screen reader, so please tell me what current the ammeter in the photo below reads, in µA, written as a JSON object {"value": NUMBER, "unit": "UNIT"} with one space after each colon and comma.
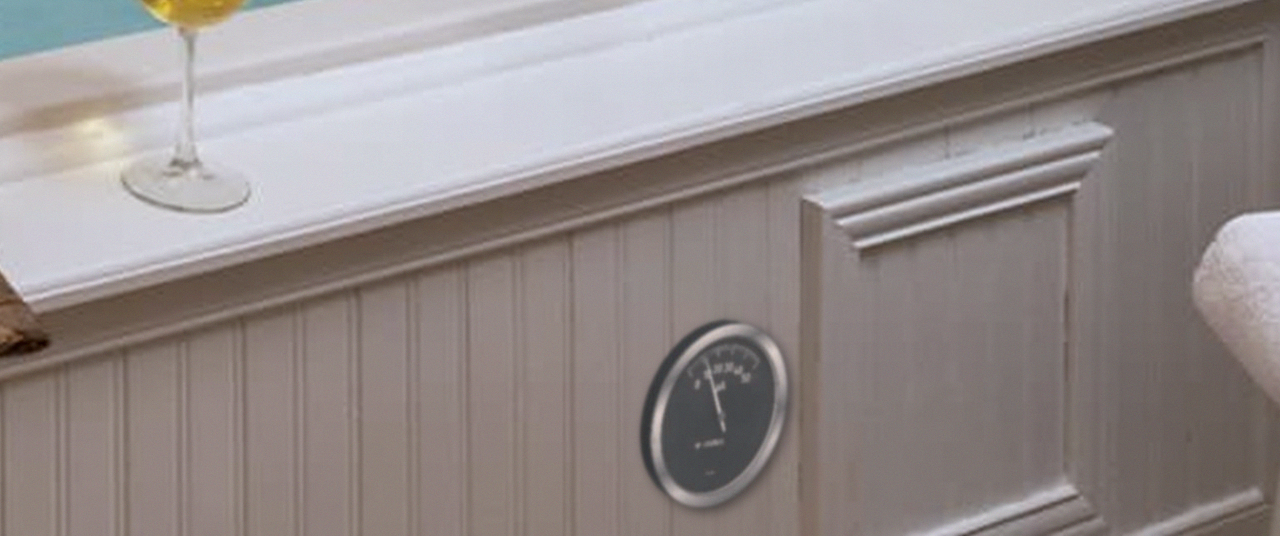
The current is {"value": 10, "unit": "µA"}
